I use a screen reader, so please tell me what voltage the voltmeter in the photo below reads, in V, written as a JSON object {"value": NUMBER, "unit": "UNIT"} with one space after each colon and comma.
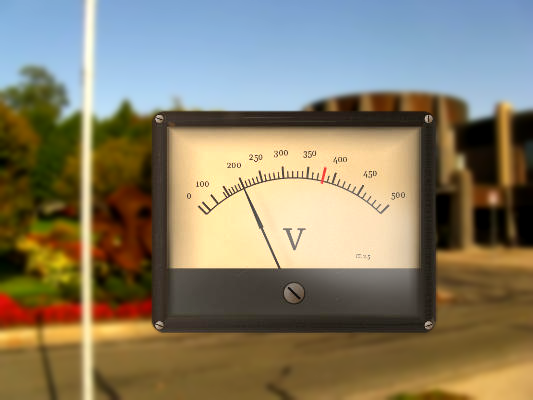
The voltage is {"value": 200, "unit": "V"}
